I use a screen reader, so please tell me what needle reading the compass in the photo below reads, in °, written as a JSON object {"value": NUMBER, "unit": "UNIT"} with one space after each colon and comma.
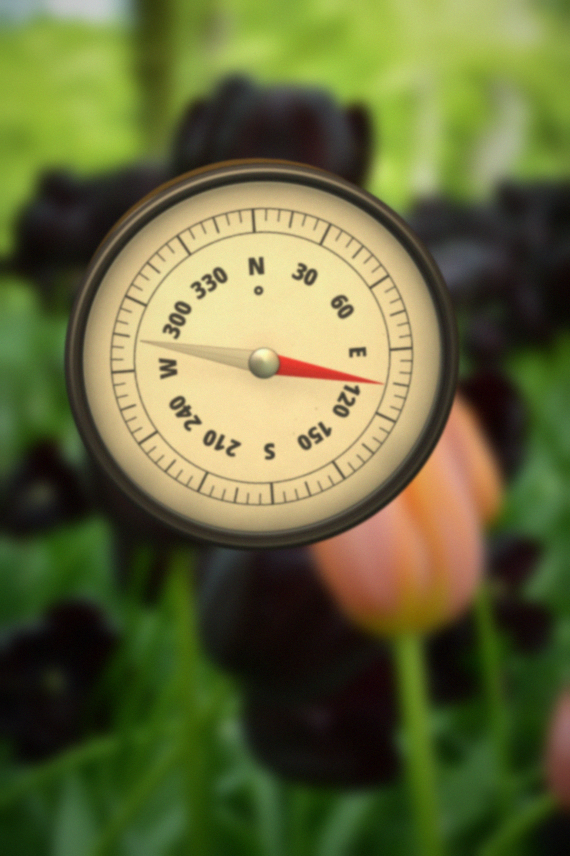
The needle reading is {"value": 105, "unit": "°"}
